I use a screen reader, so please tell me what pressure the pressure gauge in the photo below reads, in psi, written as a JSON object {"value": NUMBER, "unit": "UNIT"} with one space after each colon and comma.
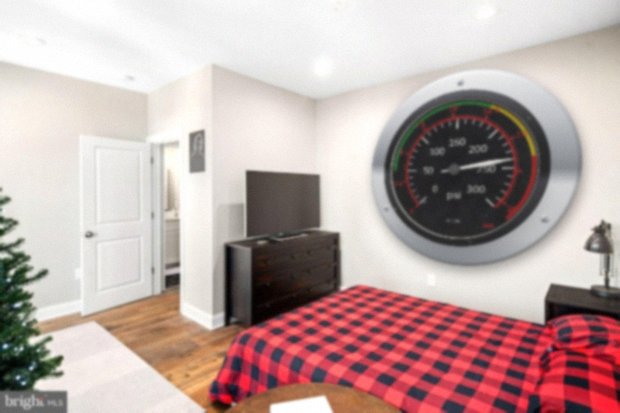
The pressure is {"value": 240, "unit": "psi"}
